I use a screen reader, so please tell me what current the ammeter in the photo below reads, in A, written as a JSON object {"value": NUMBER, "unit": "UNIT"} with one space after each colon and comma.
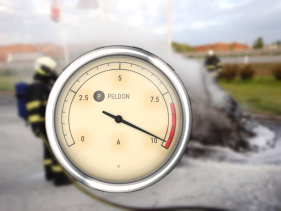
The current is {"value": 9.75, "unit": "A"}
